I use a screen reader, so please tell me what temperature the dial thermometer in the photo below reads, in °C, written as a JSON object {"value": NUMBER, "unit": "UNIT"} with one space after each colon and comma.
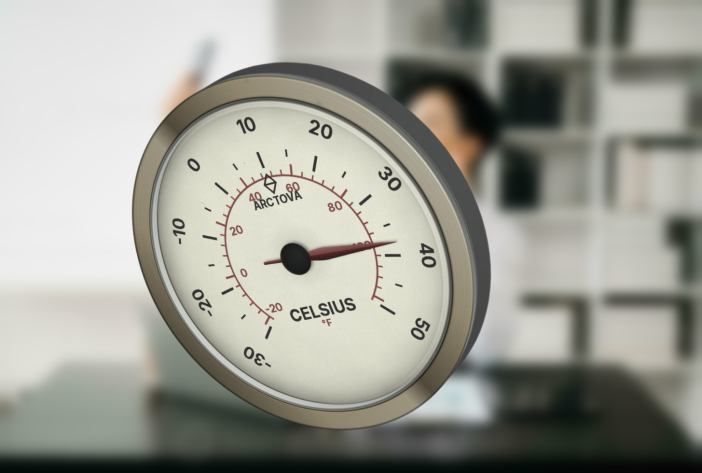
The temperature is {"value": 37.5, "unit": "°C"}
